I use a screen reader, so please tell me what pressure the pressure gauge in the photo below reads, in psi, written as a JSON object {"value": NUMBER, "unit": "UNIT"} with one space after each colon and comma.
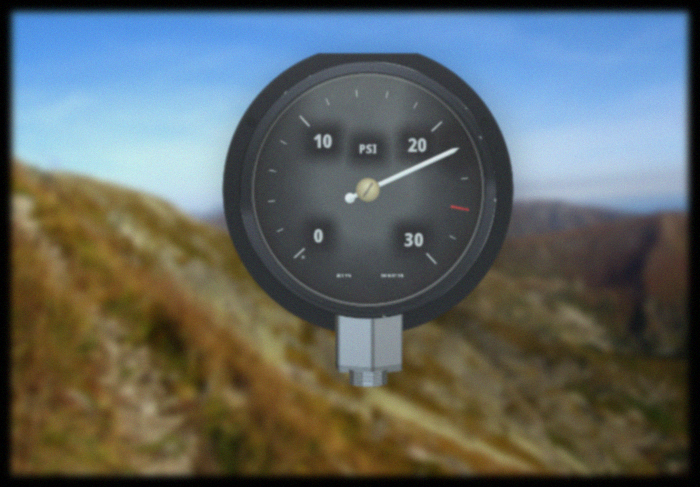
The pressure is {"value": 22, "unit": "psi"}
